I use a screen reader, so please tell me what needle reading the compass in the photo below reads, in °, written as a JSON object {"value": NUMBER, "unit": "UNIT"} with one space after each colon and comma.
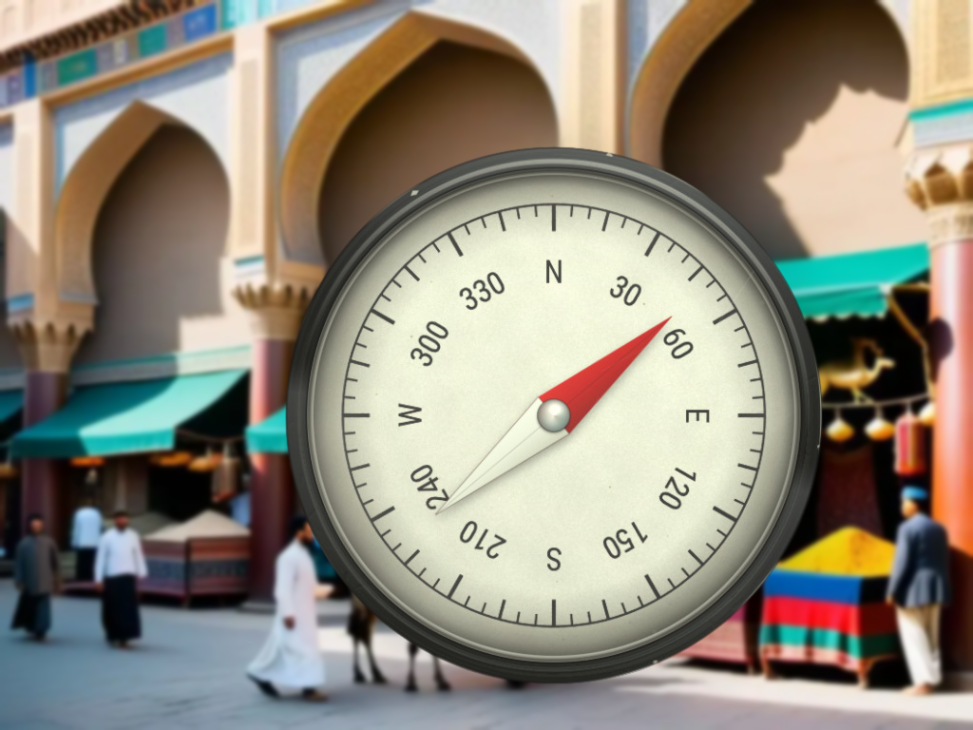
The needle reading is {"value": 50, "unit": "°"}
